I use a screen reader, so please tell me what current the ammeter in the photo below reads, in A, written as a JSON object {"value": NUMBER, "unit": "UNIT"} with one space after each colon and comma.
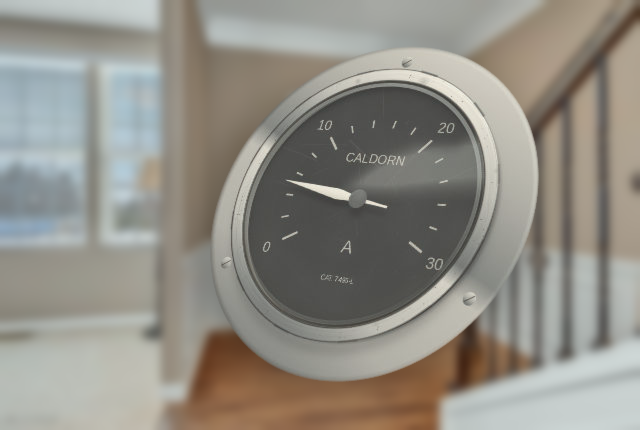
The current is {"value": 5, "unit": "A"}
